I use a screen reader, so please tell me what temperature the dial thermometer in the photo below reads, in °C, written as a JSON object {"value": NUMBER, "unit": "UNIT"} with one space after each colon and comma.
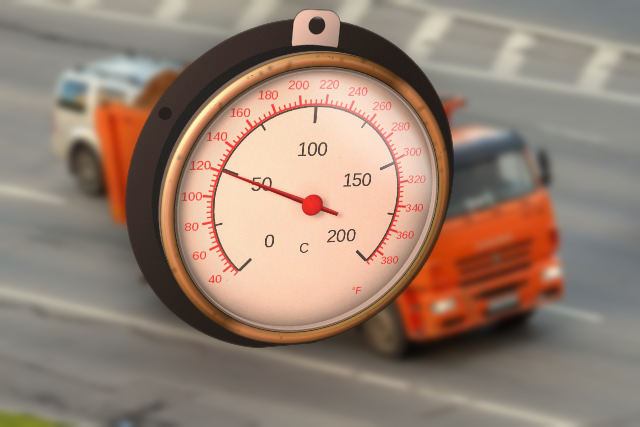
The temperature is {"value": 50, "unit": "°C"}
